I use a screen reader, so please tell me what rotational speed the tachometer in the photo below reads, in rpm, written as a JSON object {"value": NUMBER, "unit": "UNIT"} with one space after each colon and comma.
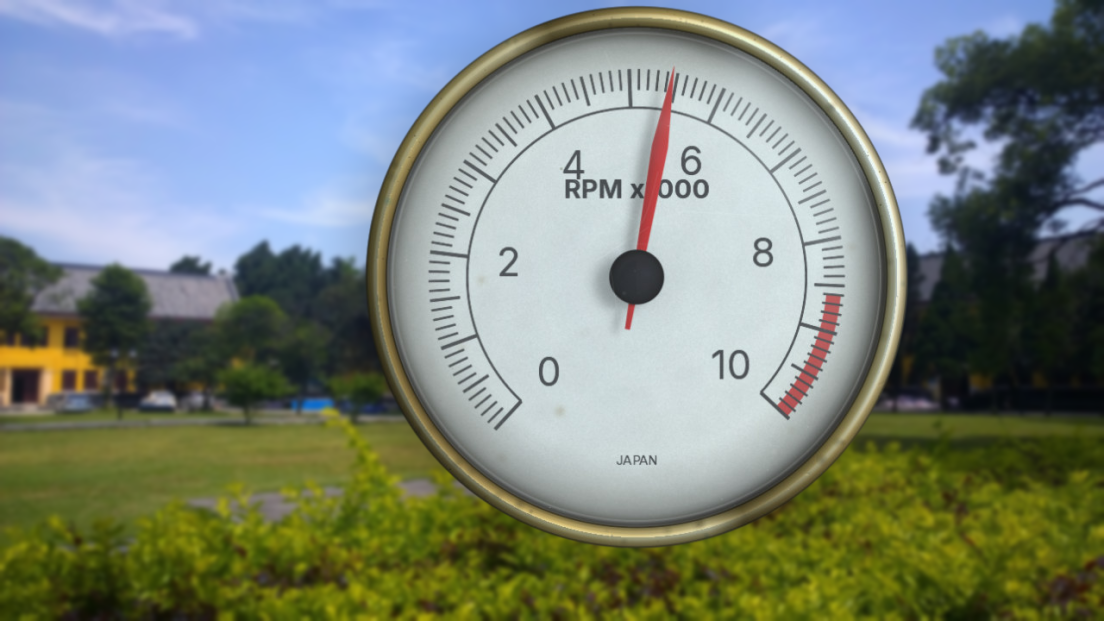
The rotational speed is {"value": 5450, "unit": "rpm"}
